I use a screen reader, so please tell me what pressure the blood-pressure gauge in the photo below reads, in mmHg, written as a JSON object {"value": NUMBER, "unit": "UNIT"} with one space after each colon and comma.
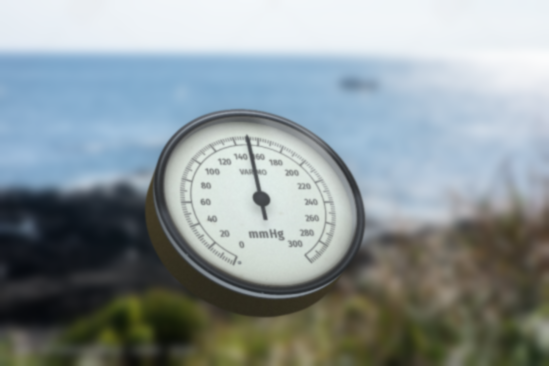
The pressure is {"value": 150, "unit": "mmHg"}
